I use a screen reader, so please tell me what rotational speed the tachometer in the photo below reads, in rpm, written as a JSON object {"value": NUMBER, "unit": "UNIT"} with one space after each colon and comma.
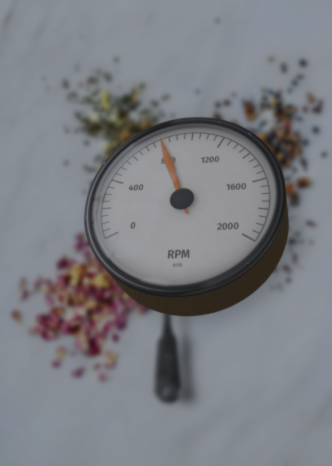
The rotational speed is {"value": 800, "unit": "rpm"}
